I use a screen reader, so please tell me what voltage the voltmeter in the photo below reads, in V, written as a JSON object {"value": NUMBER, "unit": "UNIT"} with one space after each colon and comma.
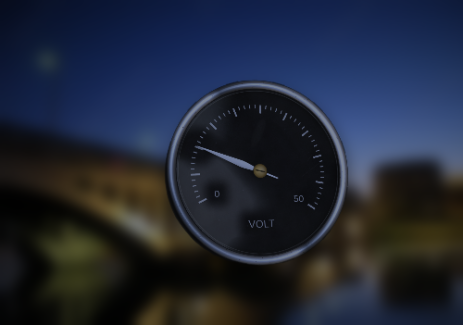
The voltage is {"value": 10, "unit": "V"}
